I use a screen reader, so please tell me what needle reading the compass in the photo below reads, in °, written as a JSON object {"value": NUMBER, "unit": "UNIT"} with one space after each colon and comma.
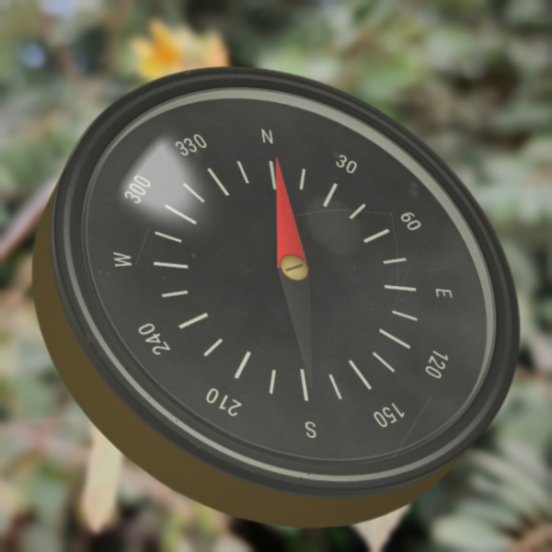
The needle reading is {"value": 0, "unit": "°"}
